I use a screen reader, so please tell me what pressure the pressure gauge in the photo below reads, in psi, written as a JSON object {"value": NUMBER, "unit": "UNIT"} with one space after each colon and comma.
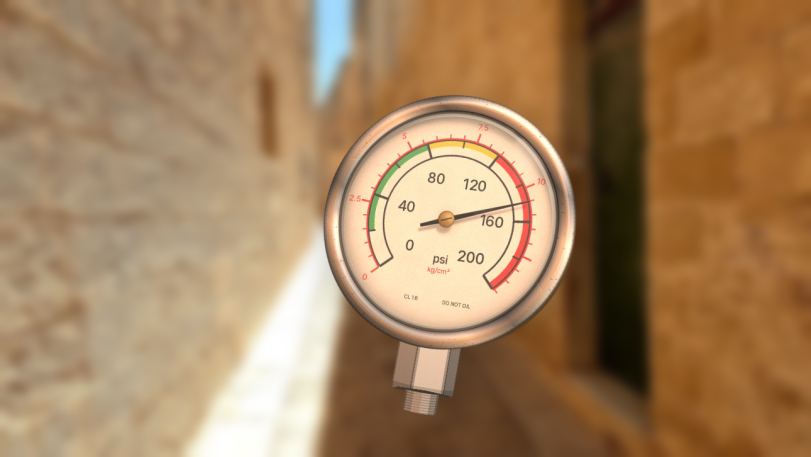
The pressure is {"value": 150, "unit": "psi"}
